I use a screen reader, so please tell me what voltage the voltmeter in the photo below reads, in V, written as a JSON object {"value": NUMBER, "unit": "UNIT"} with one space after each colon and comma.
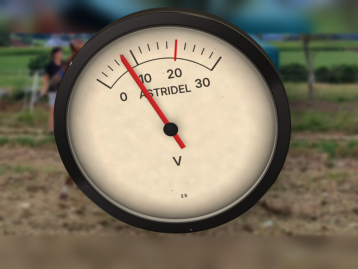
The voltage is {"value": 8, "unit": "V"}
